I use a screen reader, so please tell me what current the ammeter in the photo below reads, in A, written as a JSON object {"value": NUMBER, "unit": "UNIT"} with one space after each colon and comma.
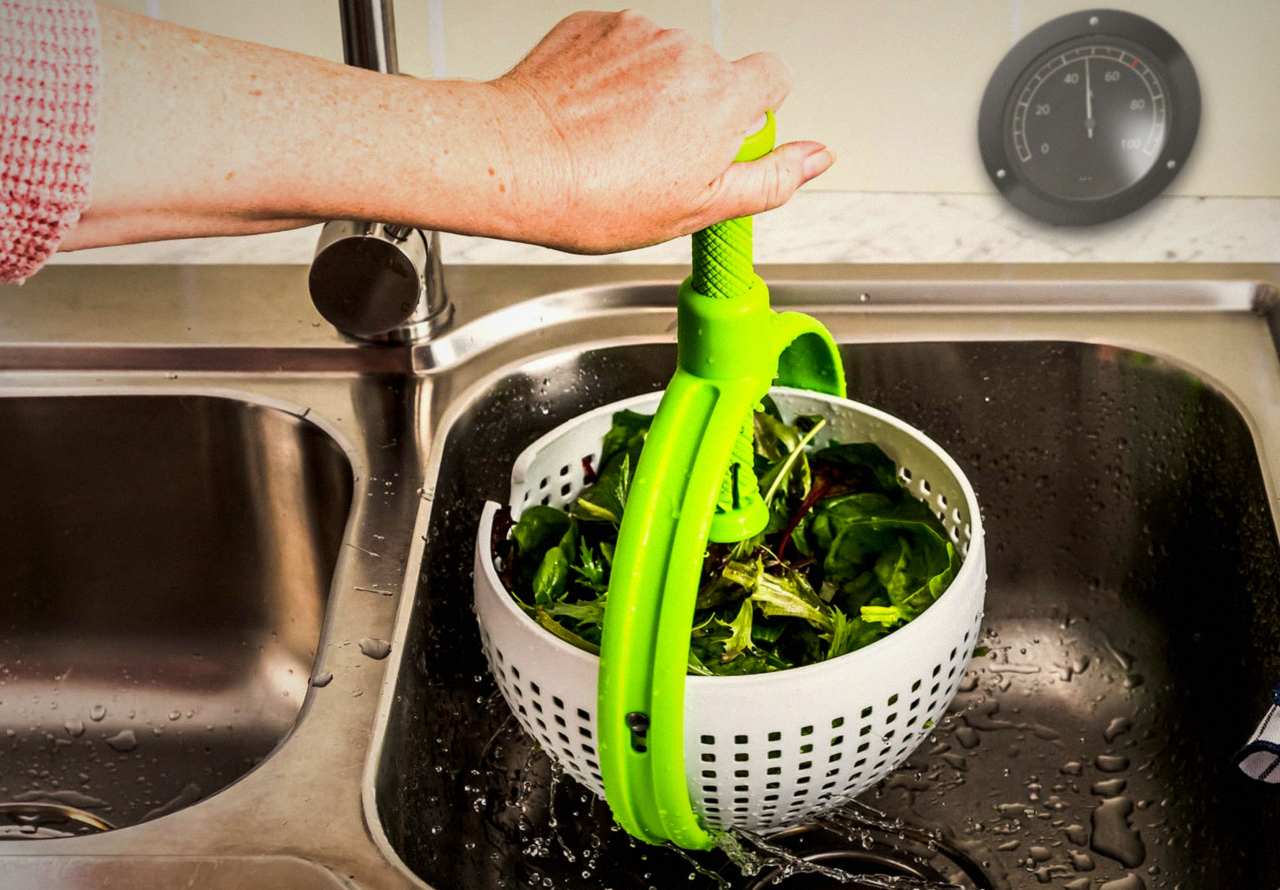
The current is {"value": 47.5, "unit": "A"}
